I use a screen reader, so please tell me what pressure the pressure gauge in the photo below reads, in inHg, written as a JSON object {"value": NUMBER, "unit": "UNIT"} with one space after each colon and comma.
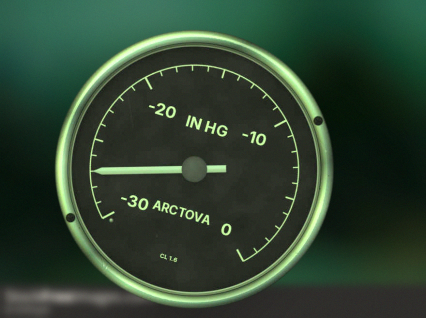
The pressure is {"value": -27, "unit": "inHg"}
